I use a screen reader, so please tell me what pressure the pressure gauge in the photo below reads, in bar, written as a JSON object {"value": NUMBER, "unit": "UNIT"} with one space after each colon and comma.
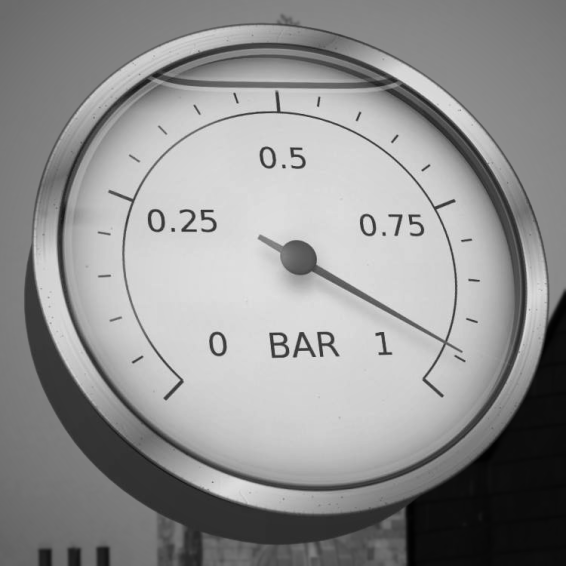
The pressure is {"value": 0.95, "unit": "bar"}
